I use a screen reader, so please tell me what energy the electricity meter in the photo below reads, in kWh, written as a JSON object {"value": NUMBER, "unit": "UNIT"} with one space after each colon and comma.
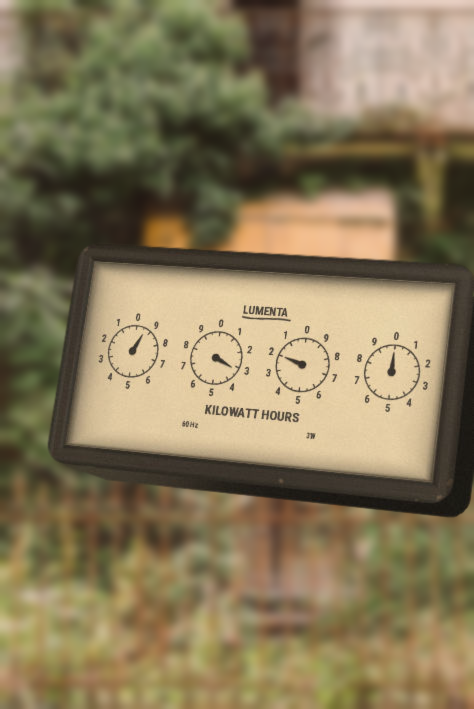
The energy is {"value": 9320, "unit": "kWh"}
